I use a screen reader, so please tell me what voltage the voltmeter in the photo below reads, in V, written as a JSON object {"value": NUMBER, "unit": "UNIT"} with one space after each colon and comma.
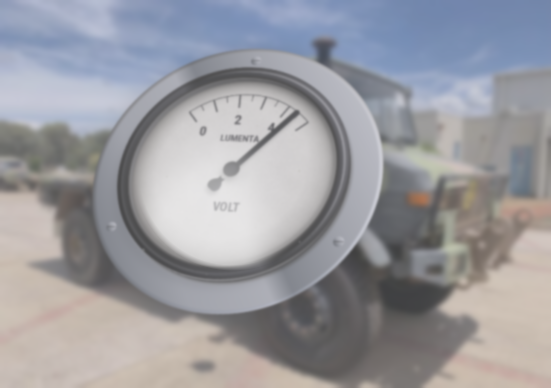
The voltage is {"value": 4.5, "unit": "V"}
